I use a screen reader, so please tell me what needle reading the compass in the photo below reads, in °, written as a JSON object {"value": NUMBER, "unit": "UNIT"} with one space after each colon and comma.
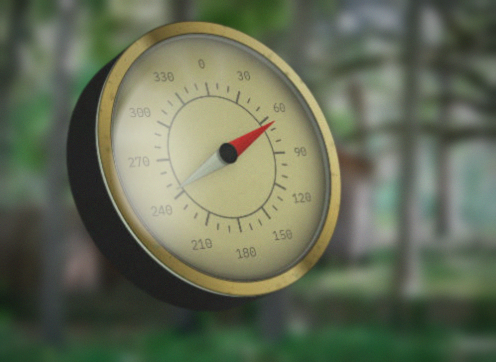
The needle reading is {"value": 65, "unit": "°"}
